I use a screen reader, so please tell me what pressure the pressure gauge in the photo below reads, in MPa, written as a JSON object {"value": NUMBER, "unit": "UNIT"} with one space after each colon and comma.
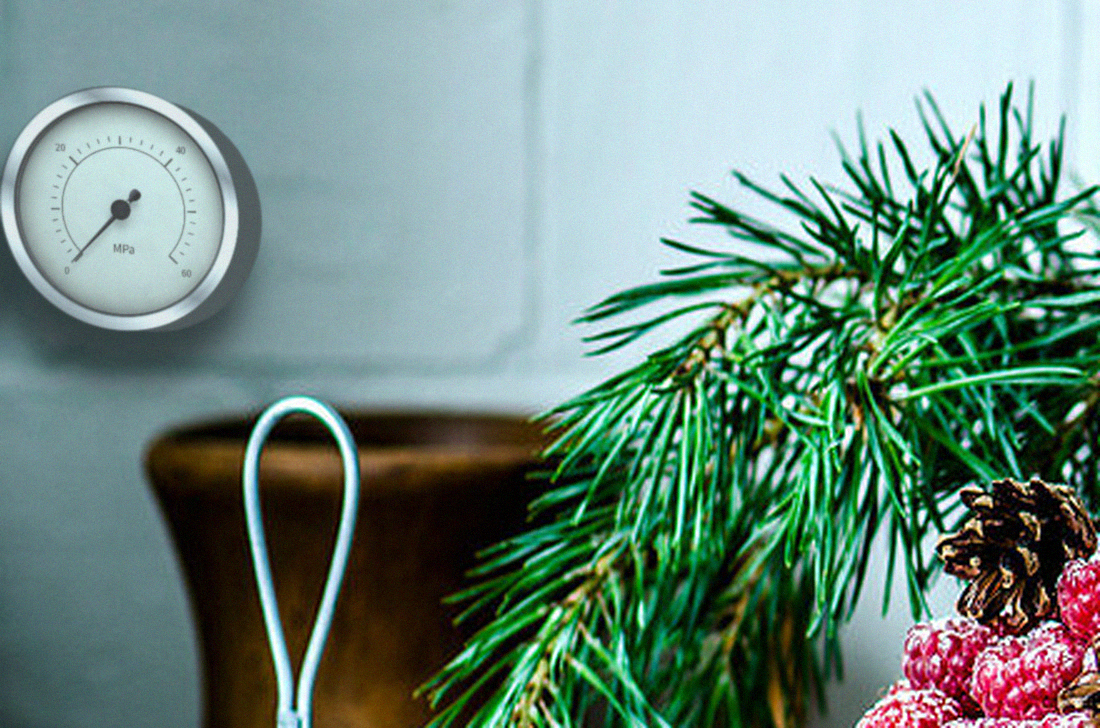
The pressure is {"value": 0, "unit": "MPa"}
